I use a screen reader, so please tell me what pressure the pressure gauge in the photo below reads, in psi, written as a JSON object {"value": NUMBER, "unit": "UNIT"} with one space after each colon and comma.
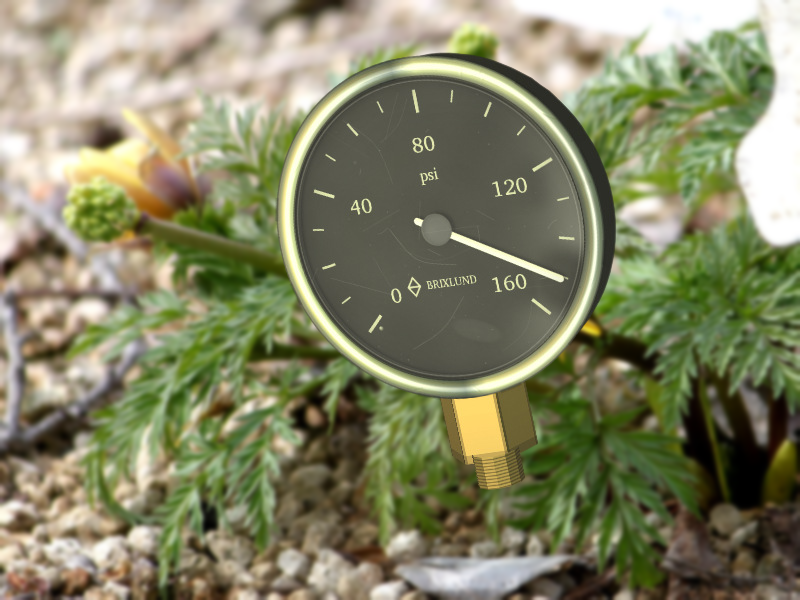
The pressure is {"value": 150, "unit": "psi"}
